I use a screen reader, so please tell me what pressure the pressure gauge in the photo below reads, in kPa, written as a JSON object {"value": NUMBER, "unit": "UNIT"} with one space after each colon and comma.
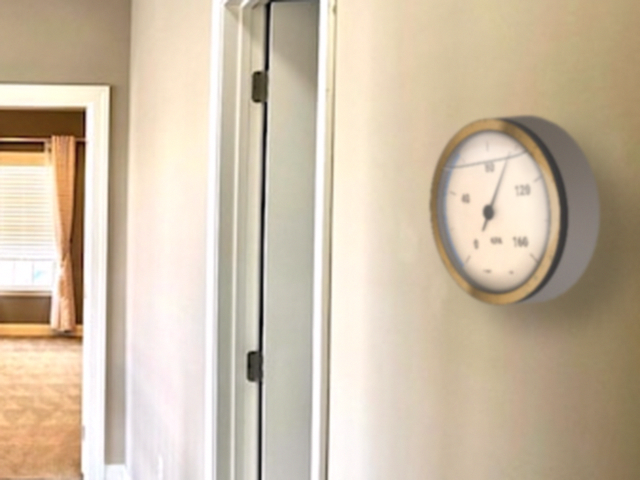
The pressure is {"value": 100, "unit": "kPa"}
